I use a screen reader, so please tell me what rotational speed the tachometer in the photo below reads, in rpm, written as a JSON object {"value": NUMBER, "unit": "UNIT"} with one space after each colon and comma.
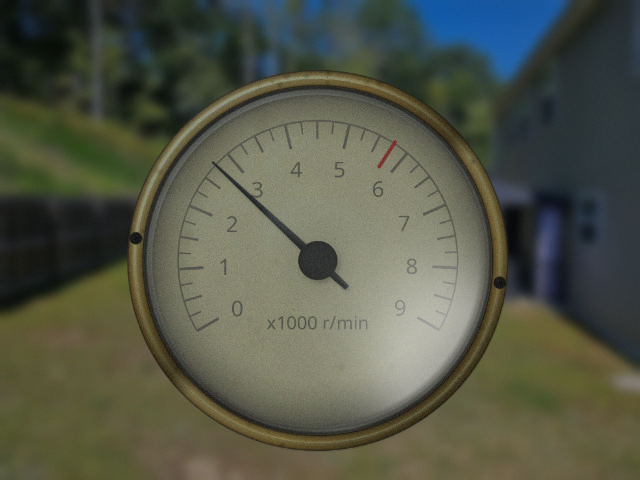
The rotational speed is {"value": 2750, "unit": "rpm"}
